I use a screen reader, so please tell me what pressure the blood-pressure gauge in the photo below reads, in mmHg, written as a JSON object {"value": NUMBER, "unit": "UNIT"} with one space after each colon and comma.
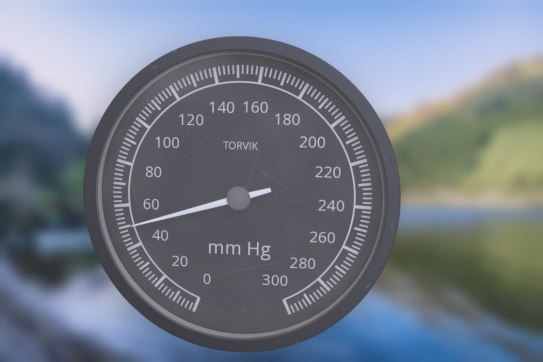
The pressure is {"value": 50, "unit": "mmHg"}
